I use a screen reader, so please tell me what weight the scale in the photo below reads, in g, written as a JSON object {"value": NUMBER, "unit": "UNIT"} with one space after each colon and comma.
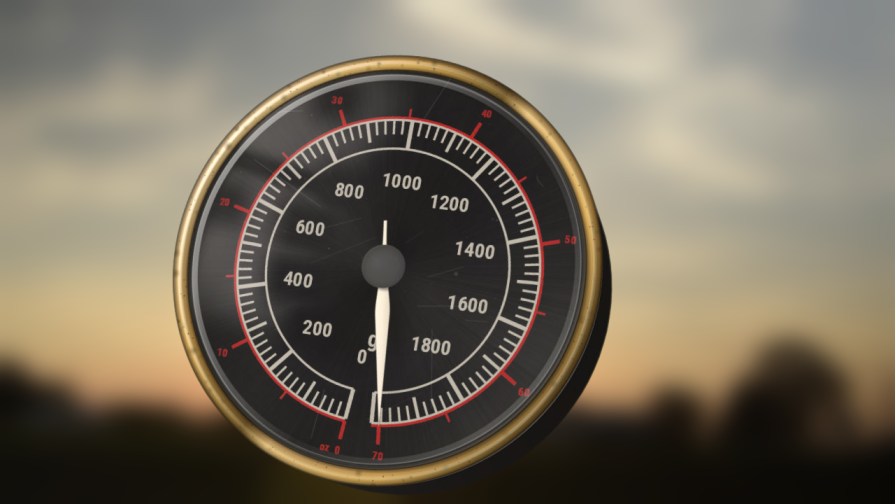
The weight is {"value": 1980, "unit": "g"}
